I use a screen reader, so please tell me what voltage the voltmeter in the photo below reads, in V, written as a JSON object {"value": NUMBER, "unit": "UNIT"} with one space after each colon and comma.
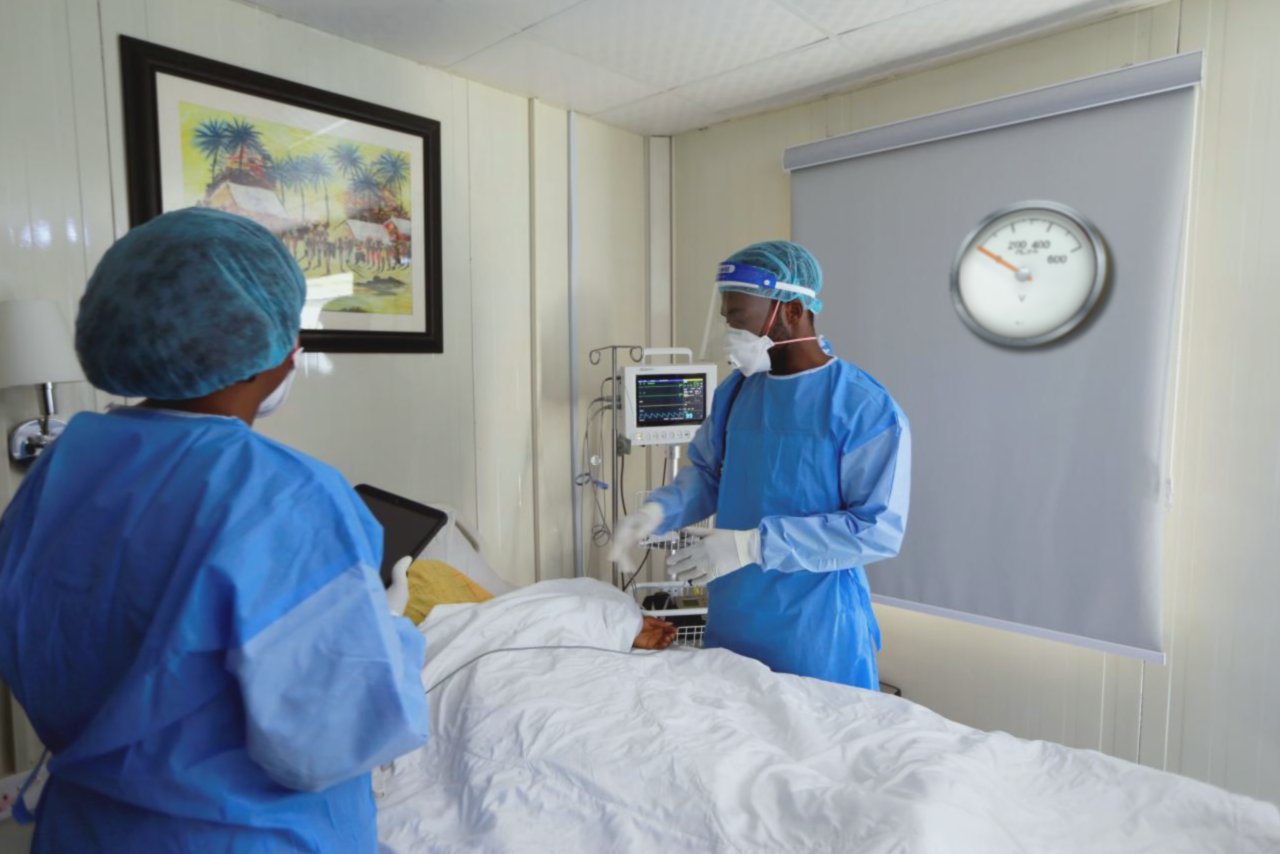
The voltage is {"value": 0, "unit": "V"}
